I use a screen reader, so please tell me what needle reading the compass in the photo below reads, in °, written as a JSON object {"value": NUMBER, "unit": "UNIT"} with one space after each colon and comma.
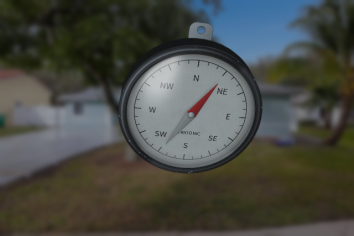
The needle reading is {"value": 30, "unit": "°"}
